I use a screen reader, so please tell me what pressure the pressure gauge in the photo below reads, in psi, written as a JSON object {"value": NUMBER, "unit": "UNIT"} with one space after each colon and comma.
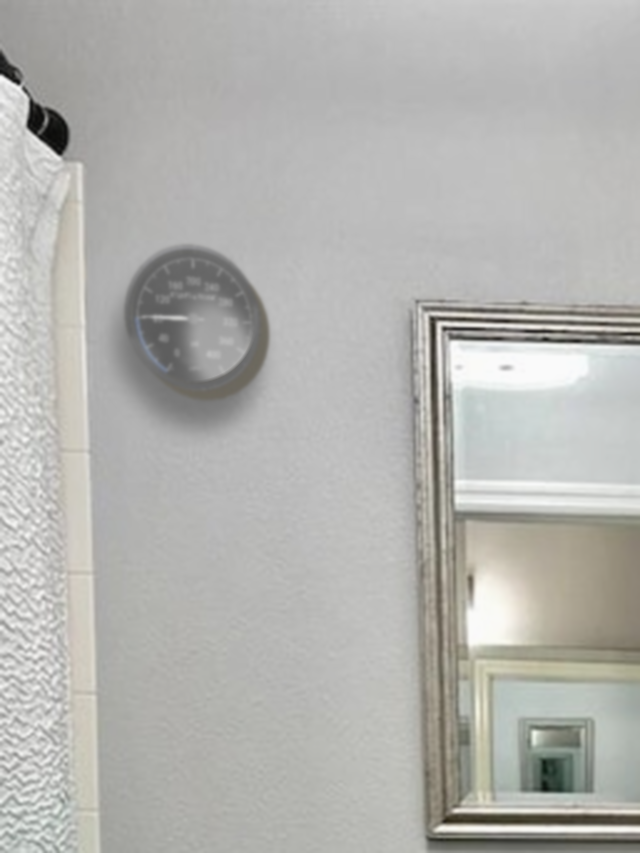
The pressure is {"value": 80, "unit": "psi"}
